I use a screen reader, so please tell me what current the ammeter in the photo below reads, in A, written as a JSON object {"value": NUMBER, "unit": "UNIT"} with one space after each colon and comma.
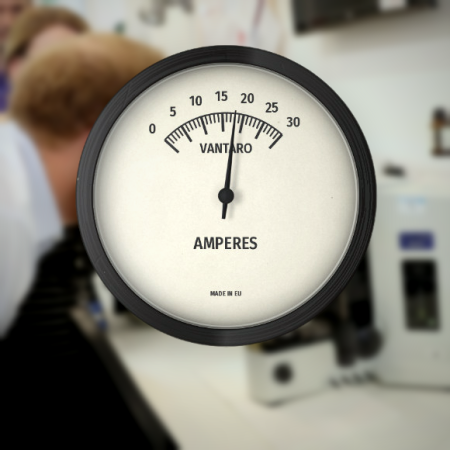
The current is {"value": 18, "unit": "A"}
